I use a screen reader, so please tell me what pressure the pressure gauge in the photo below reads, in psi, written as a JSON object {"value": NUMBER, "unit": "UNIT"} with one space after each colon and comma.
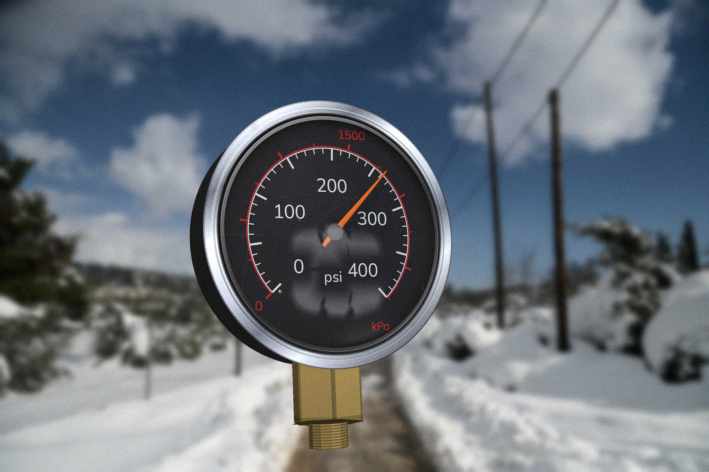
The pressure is {"value": 260, "unit": "psi"}
